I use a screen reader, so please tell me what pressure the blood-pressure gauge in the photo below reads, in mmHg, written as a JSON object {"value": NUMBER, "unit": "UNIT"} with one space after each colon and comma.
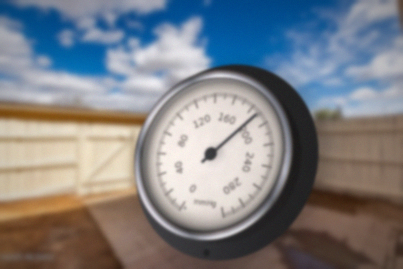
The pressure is {"value": 190, "unit": "mmHg"}
